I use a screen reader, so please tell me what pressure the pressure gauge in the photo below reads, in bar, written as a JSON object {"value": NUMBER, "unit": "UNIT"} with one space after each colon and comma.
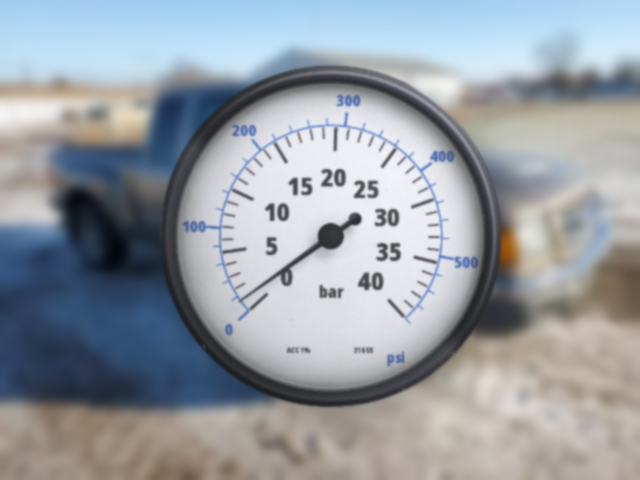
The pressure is {"value": 1, "unit": "bar"}
